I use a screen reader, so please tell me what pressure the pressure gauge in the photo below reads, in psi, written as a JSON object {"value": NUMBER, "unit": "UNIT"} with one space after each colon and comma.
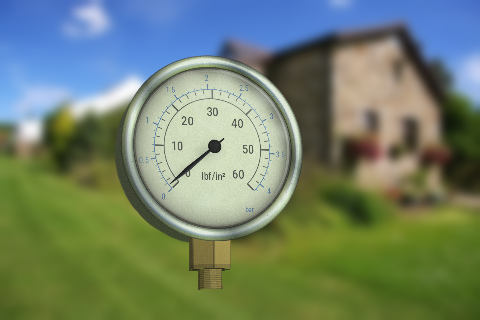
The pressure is {"value": 1, "unit": "psi"}
